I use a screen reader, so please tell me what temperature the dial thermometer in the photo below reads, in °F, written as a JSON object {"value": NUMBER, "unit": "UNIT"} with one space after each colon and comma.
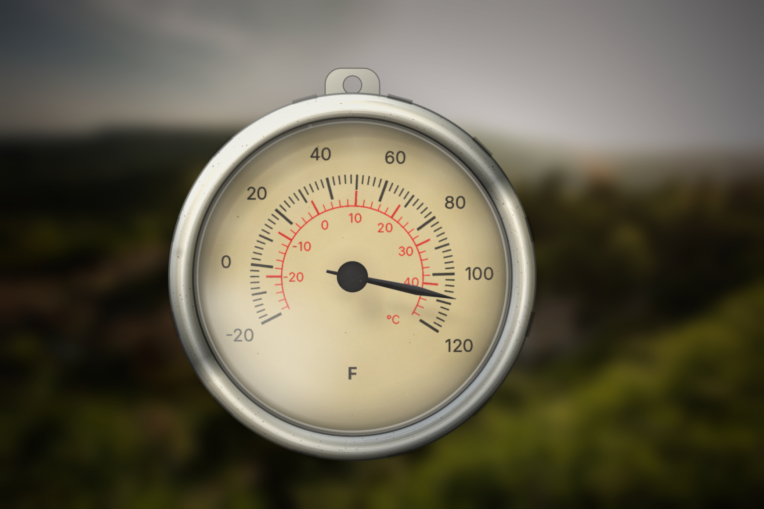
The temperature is {"value": 108, "unit": "°F"}
